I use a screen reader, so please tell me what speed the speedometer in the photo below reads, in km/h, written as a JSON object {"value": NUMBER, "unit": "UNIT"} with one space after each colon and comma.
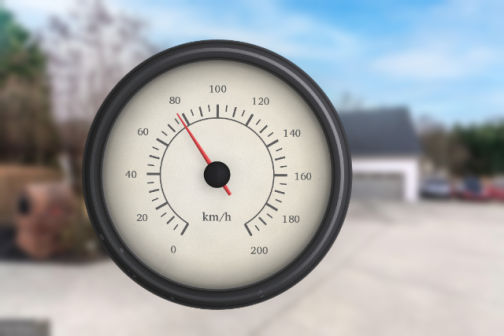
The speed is {"value": 77.5, "unit": "km/h"}
